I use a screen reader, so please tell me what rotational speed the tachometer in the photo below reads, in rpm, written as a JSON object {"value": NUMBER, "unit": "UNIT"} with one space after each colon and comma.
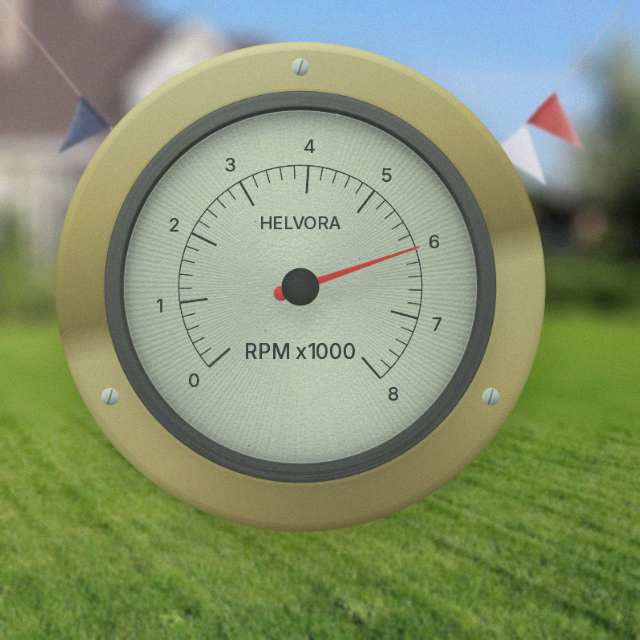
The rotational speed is {"value": 6000, "unit": "rpm"}
